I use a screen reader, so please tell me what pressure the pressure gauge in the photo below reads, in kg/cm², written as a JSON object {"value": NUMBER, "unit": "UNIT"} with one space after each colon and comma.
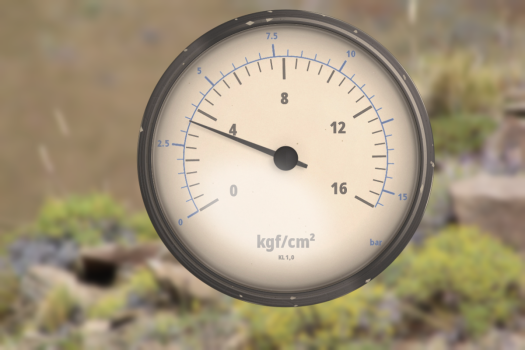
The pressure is {"value": 3.5, "unit": "kg/cm²"}
